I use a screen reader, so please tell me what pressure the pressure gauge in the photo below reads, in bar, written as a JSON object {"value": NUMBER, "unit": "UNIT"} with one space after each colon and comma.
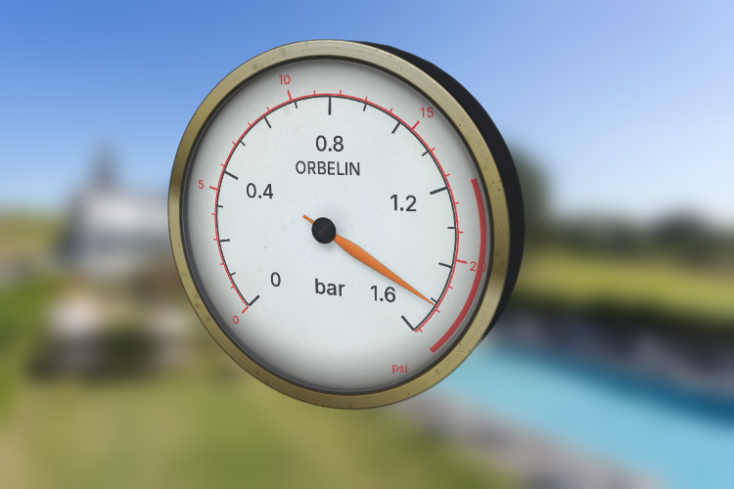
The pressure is {"value": 1.5, "unit": "bar"}
